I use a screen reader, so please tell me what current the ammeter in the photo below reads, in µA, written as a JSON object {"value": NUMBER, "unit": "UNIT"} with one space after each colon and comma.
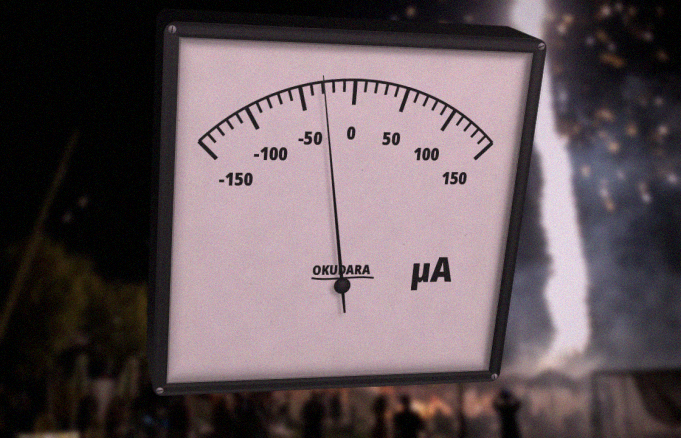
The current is {"value": -30, "unit": "µA"}
